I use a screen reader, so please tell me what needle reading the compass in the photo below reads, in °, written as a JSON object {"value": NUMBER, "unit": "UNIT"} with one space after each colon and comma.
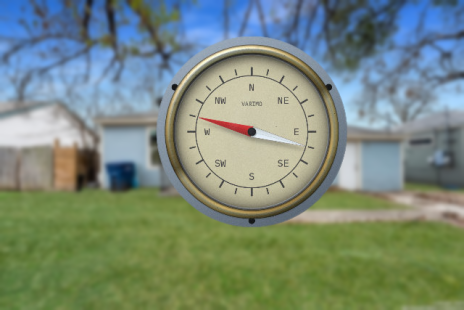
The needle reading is {"value": 285, "unit": "°"}
